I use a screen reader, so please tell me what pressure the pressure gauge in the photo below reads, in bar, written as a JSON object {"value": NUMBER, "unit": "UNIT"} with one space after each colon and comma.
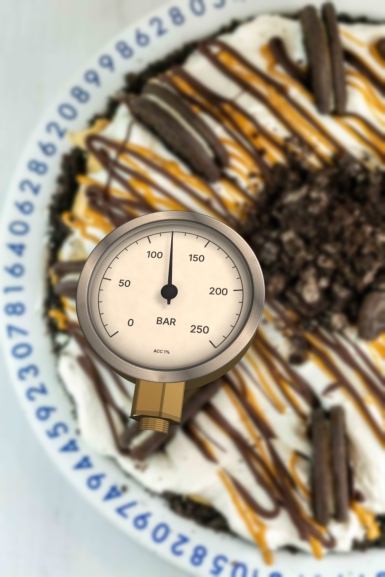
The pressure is {"value": 120, "unit": "bar"}
